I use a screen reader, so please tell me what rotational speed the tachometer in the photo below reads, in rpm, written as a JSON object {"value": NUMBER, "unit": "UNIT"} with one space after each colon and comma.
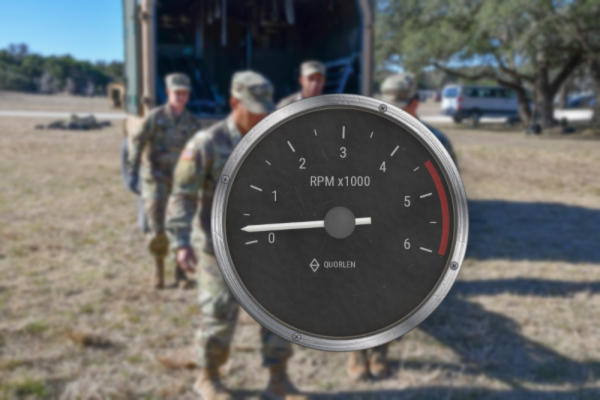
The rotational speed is {"value": 250, "unit": "rpm"}
